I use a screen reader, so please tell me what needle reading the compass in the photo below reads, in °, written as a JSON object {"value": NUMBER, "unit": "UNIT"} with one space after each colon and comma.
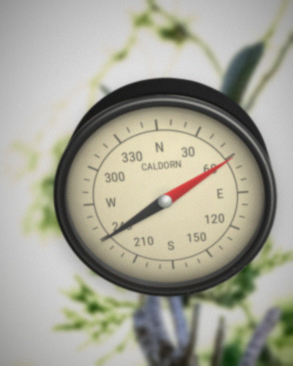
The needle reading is {"value": 60, "unit": "°"}
